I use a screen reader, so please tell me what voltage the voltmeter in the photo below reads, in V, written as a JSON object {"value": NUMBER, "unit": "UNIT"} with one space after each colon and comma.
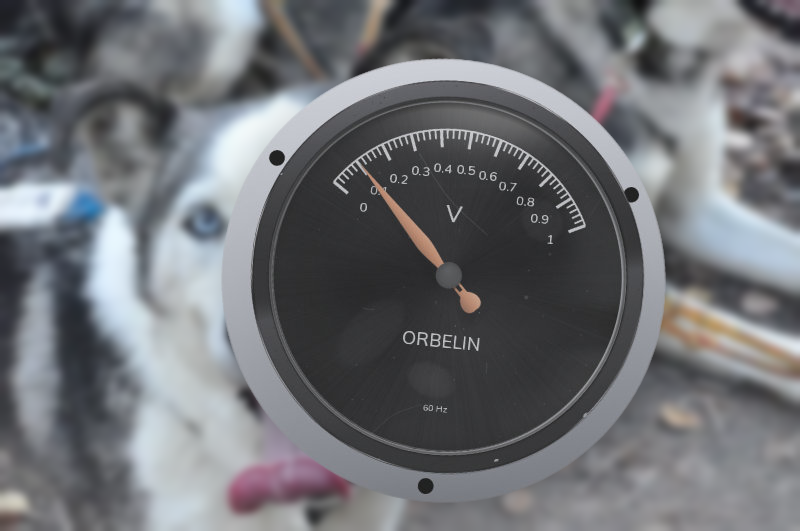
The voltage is {"value": 0.1, "unit": "V"}
